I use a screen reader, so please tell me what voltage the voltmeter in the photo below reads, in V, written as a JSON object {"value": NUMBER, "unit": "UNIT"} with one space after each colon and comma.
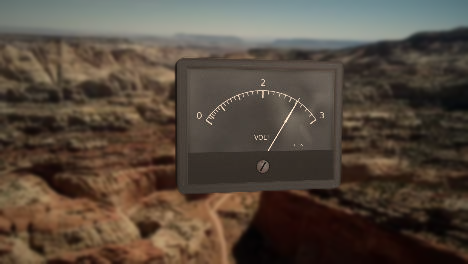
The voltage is {"value": 2.6, "unit": "V"}
